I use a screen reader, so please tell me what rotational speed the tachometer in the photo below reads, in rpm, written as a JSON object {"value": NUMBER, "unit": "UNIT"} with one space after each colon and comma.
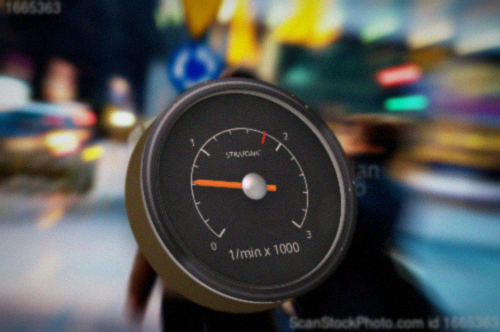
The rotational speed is {"value": 600, "unit": "rpm"}
